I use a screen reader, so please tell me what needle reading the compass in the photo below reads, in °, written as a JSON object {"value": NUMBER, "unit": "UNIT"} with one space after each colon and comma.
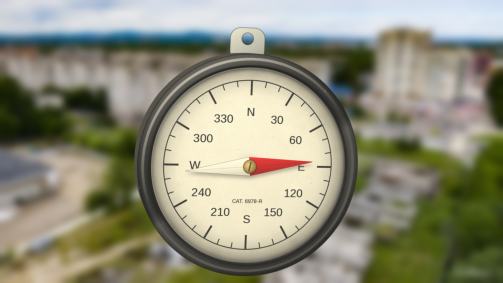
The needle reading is {"value": 85, "unit": "°"}
